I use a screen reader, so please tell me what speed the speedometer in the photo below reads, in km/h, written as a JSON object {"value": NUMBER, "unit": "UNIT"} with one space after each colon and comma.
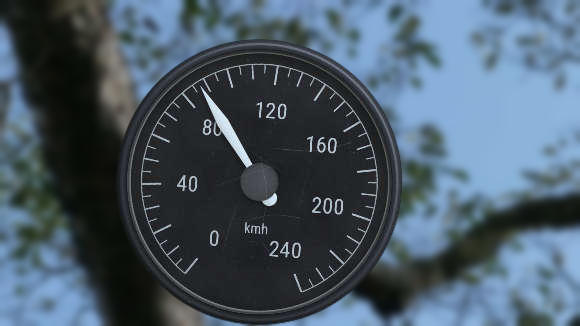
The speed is {"value": 87.5, "unit": "km/h"}
